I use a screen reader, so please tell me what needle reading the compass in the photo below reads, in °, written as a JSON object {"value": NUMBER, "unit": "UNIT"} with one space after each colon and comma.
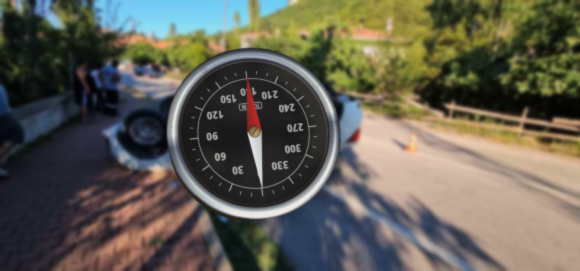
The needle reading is {"value": 180, "unit": "°"}
